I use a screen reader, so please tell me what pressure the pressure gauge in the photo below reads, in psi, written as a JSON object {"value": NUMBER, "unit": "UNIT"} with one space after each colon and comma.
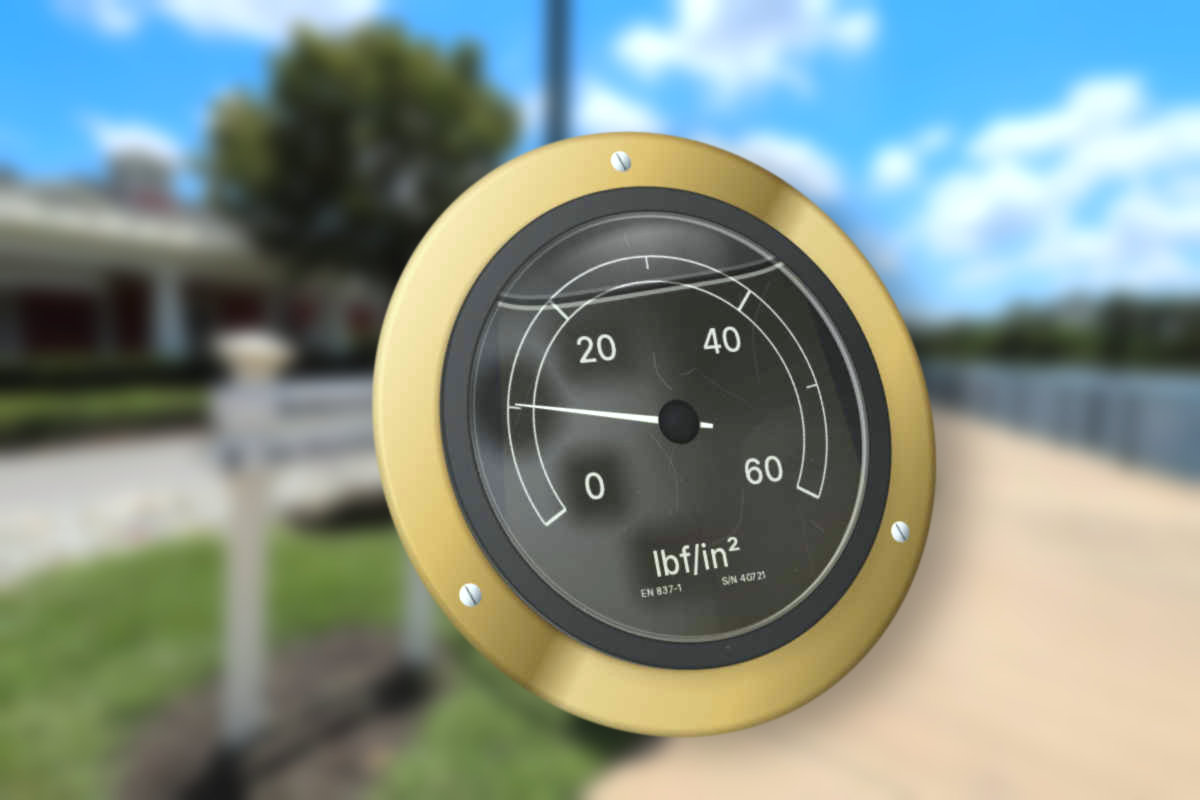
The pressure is {"value": 10, "unit": "psi"}
